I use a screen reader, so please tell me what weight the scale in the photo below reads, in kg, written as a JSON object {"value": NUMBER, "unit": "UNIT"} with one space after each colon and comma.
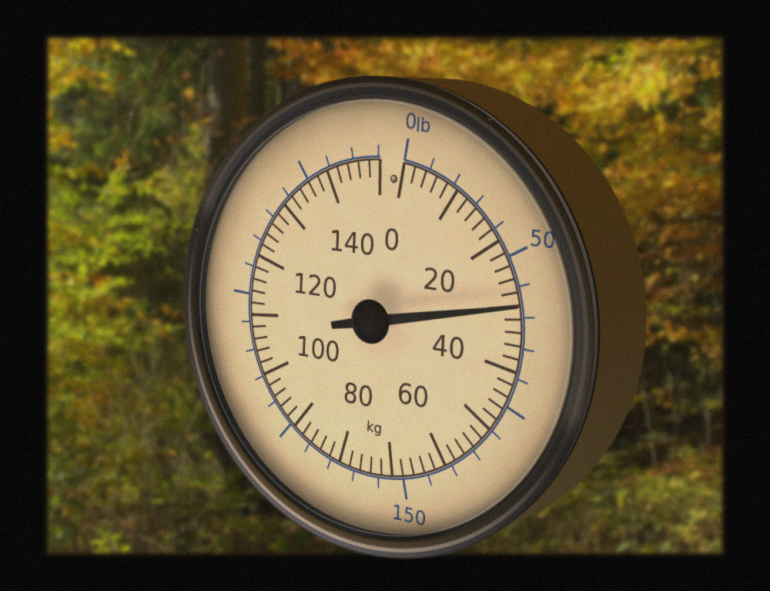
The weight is {"value": 30, "unit": "kg"}
